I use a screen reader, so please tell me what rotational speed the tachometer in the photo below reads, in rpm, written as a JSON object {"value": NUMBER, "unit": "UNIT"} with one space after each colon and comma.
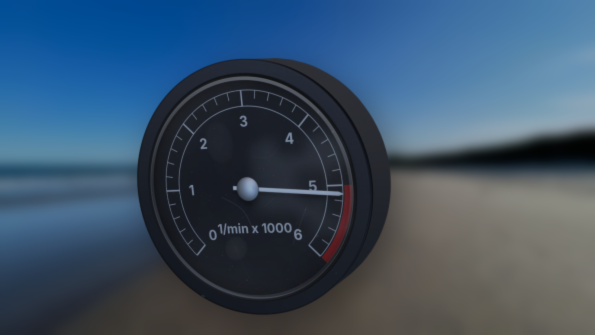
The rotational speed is {"value": 5100, "unit": "rpm"}
